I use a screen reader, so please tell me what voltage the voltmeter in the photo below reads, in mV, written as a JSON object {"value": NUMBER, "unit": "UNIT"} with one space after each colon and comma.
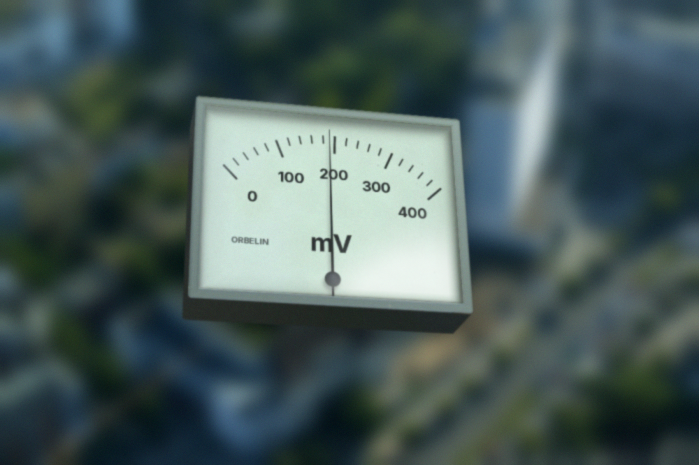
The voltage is {"value": 190, "unit": "mV"}
